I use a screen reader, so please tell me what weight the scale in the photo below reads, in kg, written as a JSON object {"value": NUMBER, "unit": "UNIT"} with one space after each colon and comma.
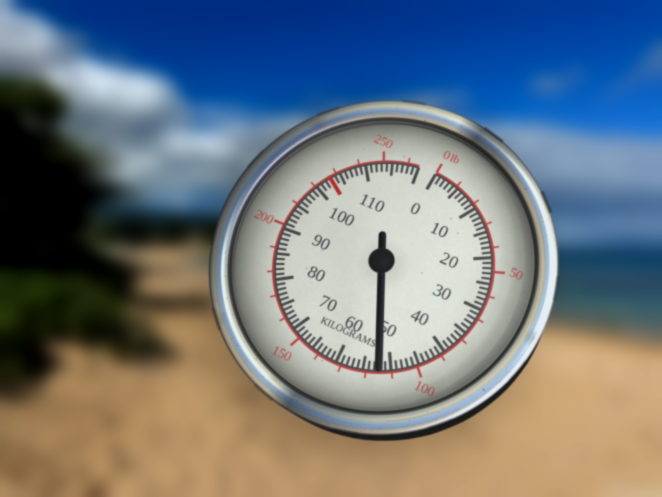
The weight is {"value": 52, "unit": "kg"}
